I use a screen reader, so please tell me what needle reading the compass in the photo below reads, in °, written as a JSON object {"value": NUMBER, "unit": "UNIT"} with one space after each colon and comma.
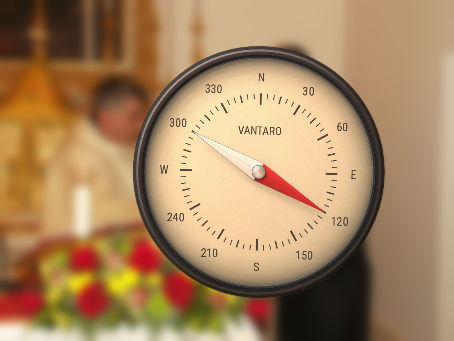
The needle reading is {"value": 120, "unit": "°"}
